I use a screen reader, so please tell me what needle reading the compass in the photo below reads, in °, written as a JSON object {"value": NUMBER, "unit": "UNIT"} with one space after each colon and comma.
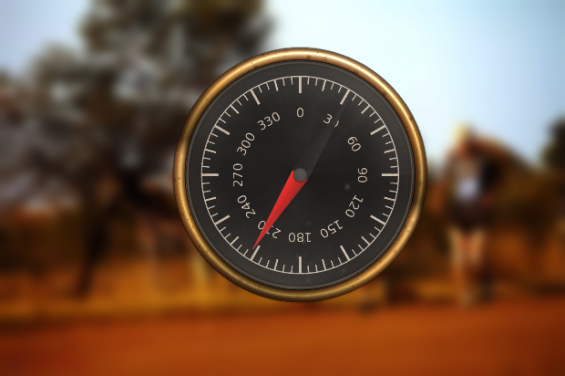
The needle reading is {"value": 212.5, "unit": "°"}
